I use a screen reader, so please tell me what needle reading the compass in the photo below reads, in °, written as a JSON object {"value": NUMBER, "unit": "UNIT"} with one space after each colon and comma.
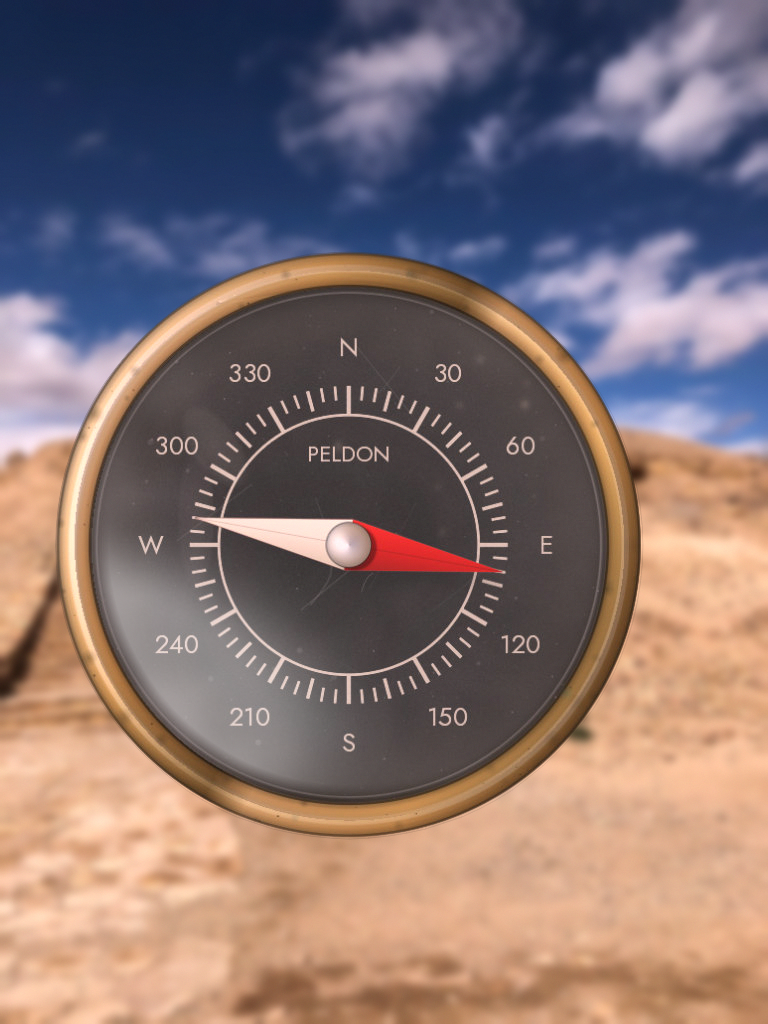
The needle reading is {"value": 100, "unit": "°"}
